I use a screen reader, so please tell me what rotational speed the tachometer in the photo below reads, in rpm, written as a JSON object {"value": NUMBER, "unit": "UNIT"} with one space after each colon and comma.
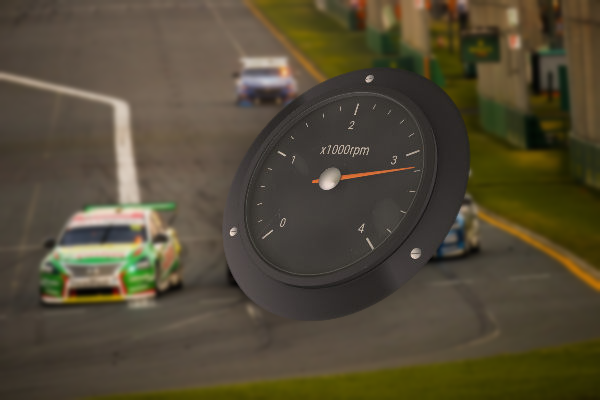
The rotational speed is {"value": 3200, "unit": "rpm"}
